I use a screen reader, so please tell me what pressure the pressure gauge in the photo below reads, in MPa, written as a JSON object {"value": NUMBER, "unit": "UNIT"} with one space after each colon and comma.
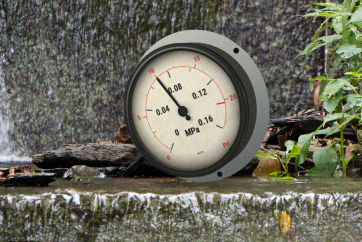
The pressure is {"value": 0.07, "unit": "MPa"}
